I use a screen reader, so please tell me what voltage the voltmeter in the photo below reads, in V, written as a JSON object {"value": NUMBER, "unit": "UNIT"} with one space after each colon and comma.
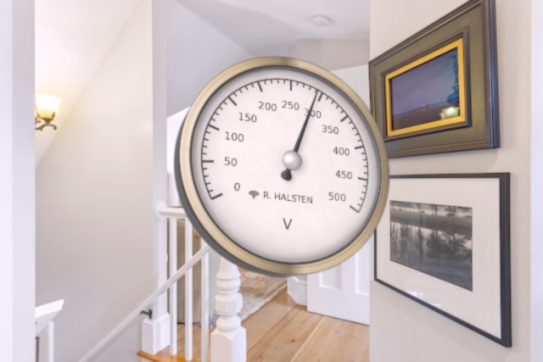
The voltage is {"value": 290, "unit": "V"}
